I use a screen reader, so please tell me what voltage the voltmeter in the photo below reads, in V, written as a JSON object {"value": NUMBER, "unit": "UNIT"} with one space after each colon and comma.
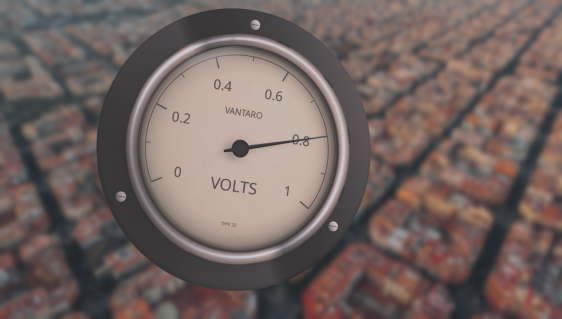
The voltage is {"value": 0.8, "unit": "V"}
